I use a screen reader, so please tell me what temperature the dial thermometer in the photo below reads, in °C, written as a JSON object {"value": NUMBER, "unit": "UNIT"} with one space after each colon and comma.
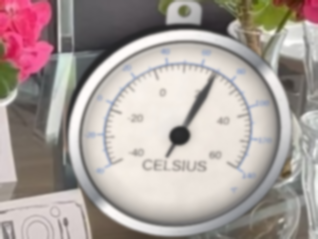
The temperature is {"value": 20, "unit": "°C"}
